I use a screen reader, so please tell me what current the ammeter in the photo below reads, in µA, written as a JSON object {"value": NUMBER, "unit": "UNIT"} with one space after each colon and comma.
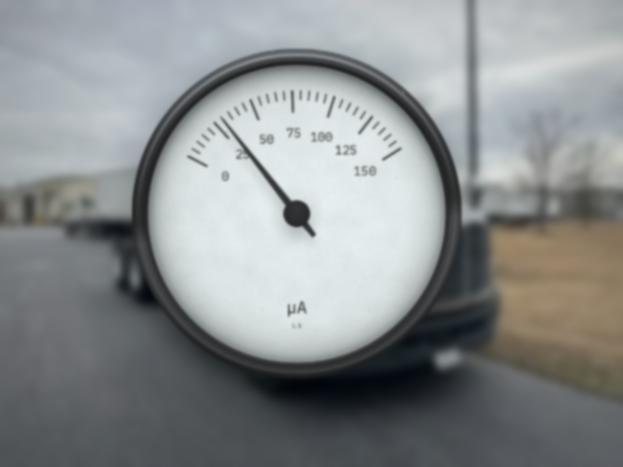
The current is {"value": 30, "unit": "µA"}
